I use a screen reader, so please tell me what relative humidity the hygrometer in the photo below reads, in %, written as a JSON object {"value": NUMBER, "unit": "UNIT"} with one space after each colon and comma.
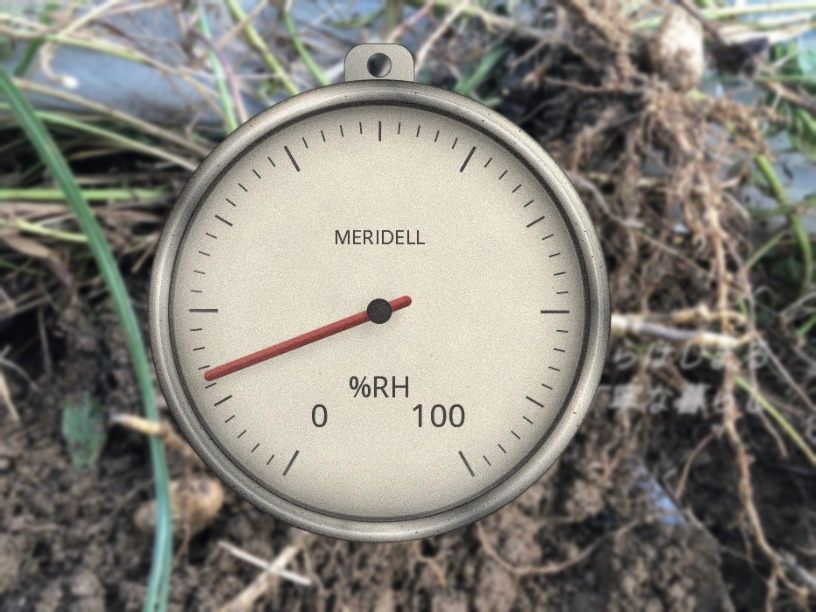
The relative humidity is {"value": 13, "unit": "%"}
